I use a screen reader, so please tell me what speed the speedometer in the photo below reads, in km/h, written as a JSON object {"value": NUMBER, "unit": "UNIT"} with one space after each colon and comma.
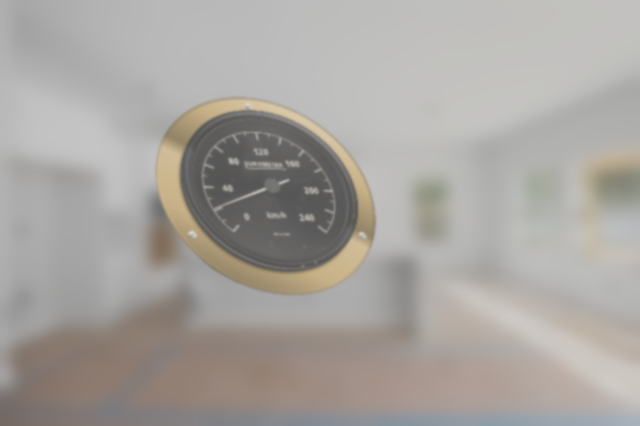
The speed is {"value": 20, "unit": "km/h"}
